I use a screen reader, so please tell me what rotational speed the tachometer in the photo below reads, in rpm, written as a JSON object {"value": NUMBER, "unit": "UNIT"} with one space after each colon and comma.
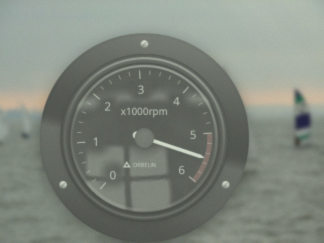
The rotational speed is {"value": 5500, "unit": "rpm"}
